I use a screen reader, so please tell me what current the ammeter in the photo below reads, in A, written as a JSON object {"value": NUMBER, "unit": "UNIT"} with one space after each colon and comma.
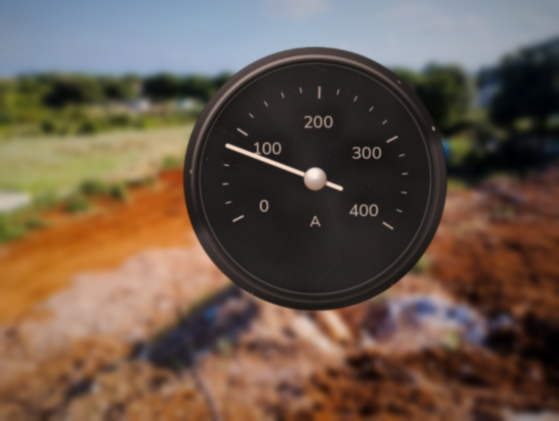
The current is {"value": 80, "unit": "A"}
